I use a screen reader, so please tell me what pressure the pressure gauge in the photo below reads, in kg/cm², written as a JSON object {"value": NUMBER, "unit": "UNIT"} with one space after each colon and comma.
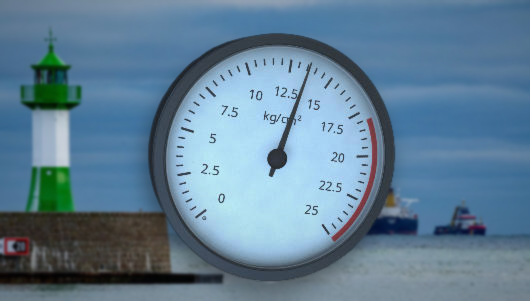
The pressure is {"value": 13.5, "unit": "kg/cm²"}
